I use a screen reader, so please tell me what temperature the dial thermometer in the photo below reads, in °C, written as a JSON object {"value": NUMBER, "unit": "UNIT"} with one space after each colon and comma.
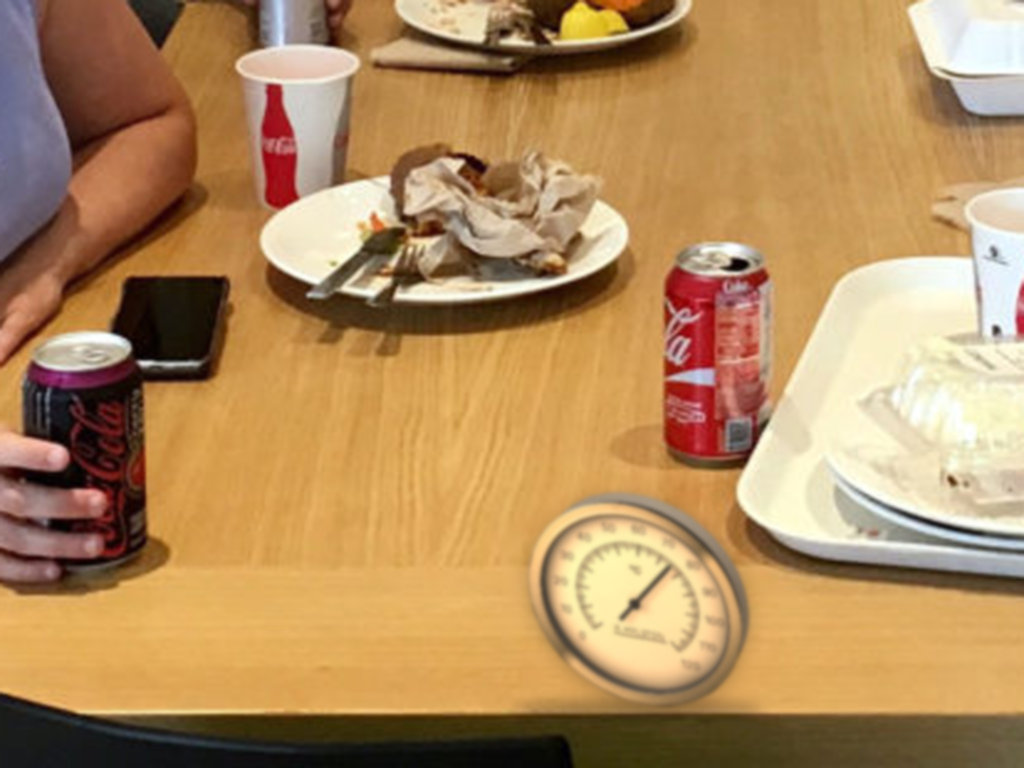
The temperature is {"value": 75, "unit": "°C"}
